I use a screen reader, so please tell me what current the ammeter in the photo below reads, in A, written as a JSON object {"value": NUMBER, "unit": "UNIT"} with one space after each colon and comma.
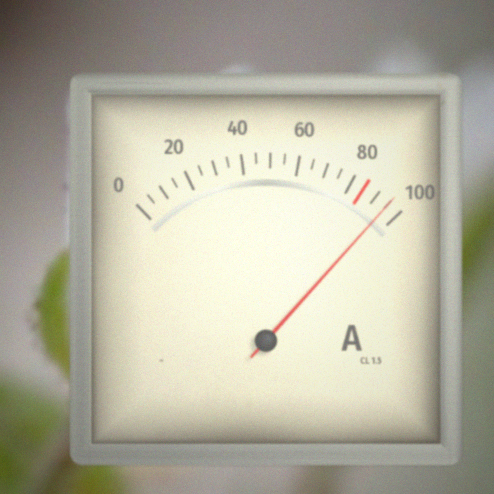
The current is {"value": 95, "unit": "A"}
